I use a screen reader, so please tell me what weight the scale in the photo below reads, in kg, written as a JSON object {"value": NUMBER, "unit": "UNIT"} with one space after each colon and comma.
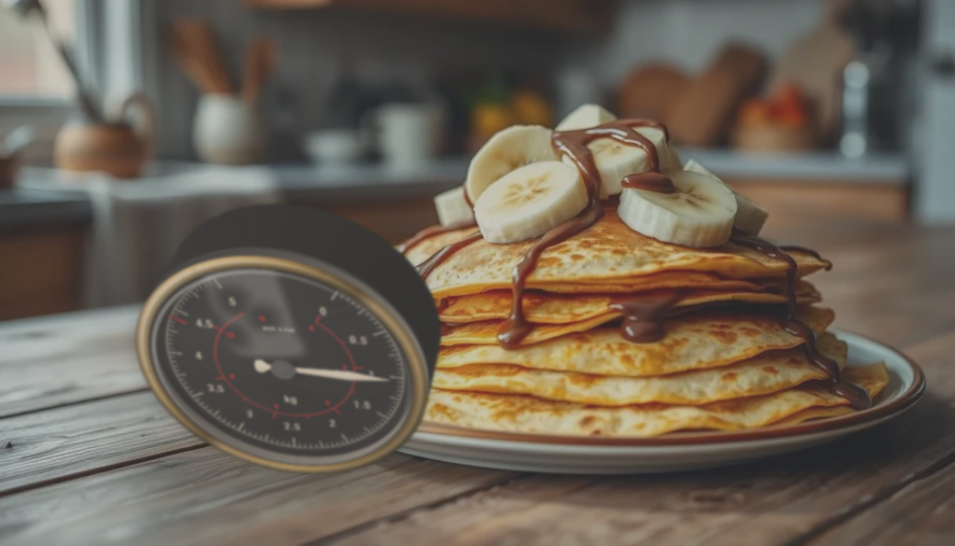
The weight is {"value": 1, "unit": "kg"}
